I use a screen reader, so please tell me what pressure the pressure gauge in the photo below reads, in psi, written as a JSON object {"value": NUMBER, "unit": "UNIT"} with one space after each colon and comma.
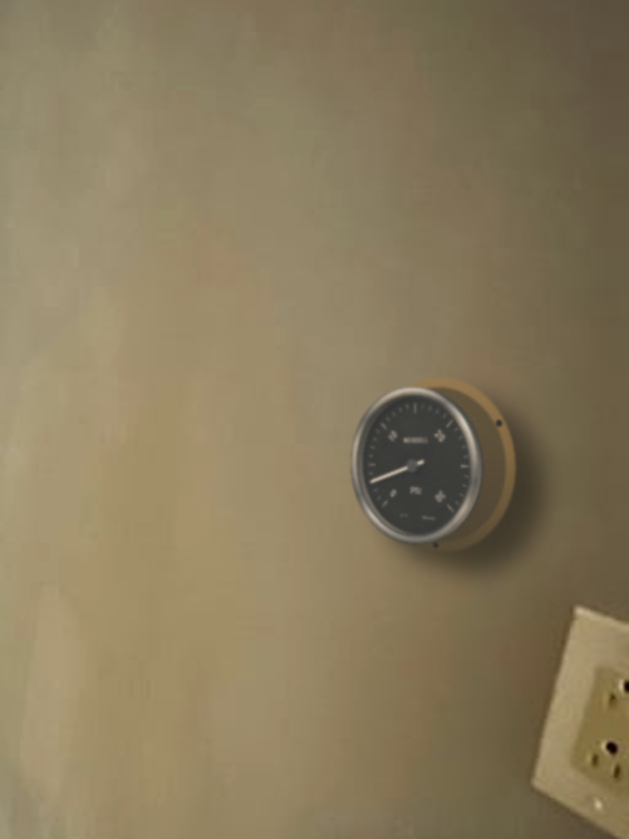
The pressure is {"value": 3, "unit": "psi"}
